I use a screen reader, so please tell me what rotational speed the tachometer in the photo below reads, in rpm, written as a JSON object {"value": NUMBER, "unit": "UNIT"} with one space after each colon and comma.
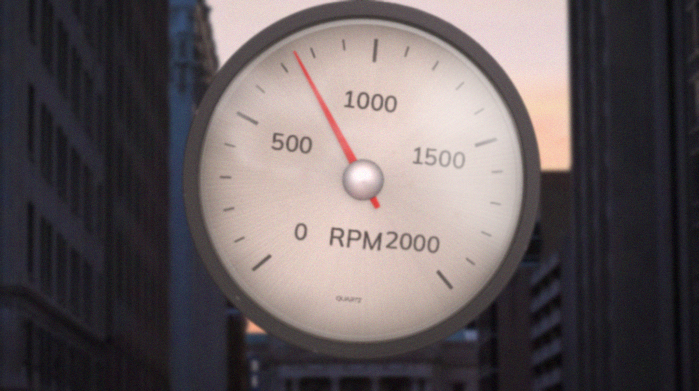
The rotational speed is {"value": 750, "unit": "rpm"}
